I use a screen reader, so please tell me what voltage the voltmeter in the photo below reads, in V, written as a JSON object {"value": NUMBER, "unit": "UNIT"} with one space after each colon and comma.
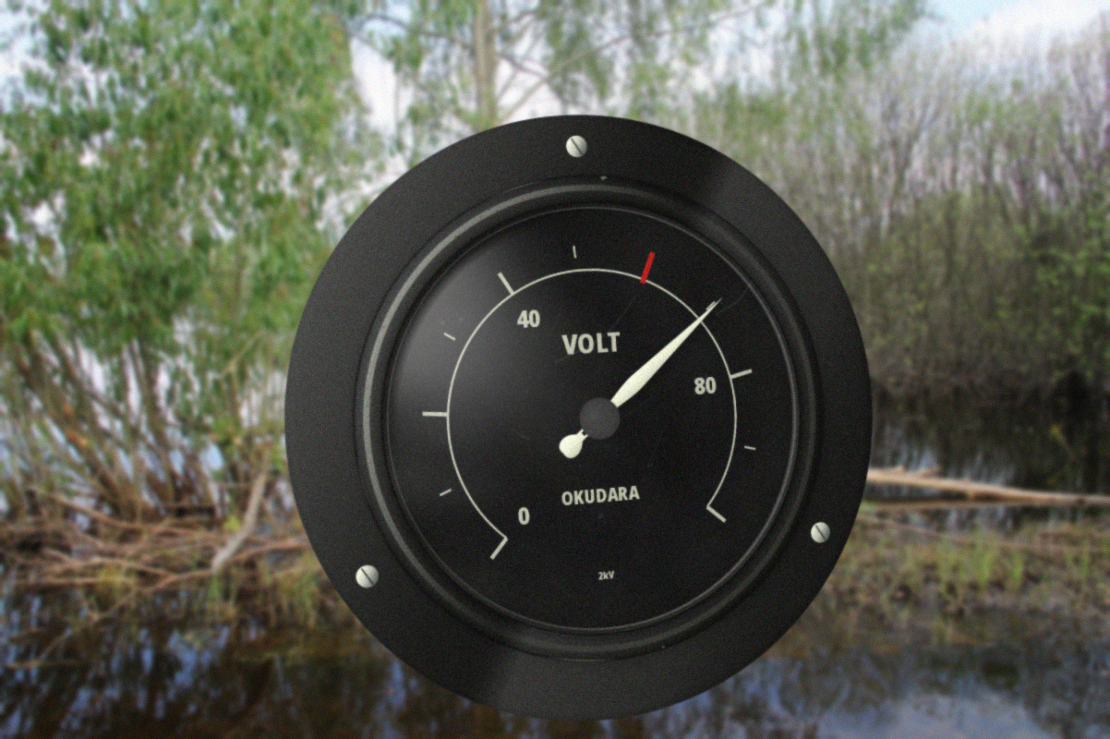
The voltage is {"value": 70, "unit": "V"}
